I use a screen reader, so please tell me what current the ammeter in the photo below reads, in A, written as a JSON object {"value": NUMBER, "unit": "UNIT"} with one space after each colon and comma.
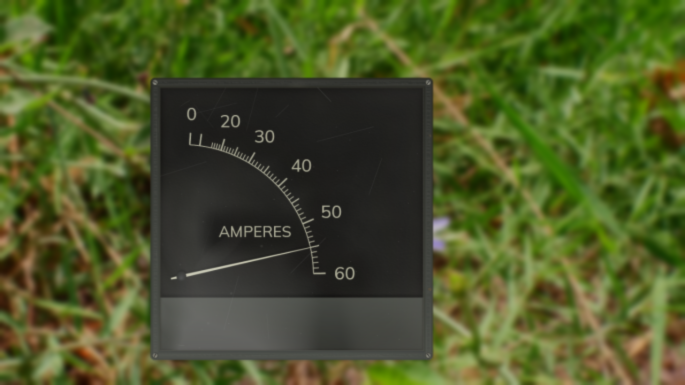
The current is {"value": 55, "unit": "A"}
